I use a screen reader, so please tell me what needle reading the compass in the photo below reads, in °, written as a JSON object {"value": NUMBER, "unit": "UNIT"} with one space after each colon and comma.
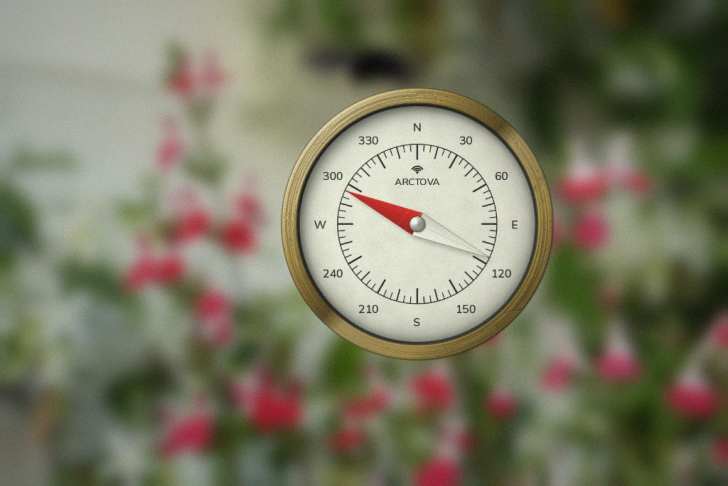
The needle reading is {"value": 295, "unit": "°"}
